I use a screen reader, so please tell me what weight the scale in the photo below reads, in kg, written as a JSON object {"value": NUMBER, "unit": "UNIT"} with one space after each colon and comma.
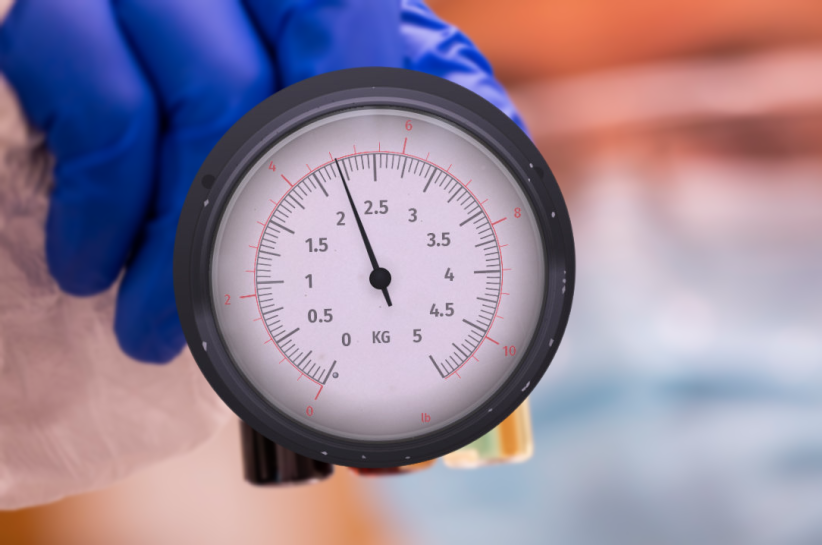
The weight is {"value": 2.2, "unit": "kg"}
